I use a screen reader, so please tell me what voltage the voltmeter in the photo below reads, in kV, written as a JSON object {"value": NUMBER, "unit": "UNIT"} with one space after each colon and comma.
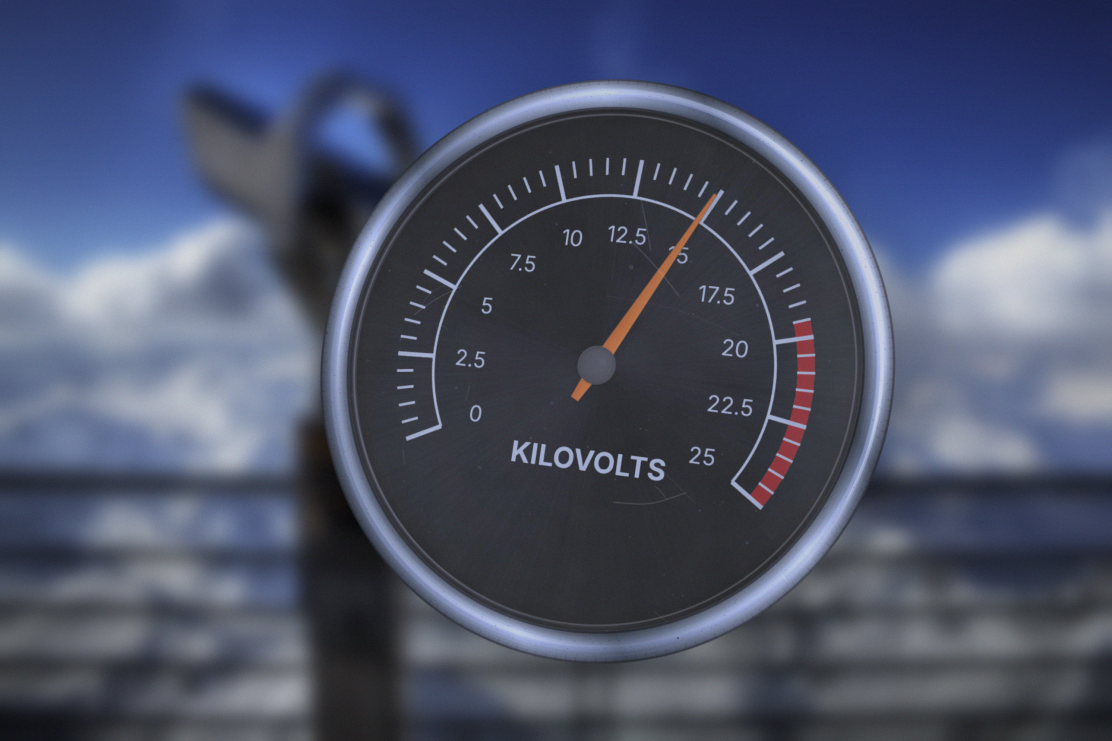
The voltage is {"value": 15, "unit": "kV"}
